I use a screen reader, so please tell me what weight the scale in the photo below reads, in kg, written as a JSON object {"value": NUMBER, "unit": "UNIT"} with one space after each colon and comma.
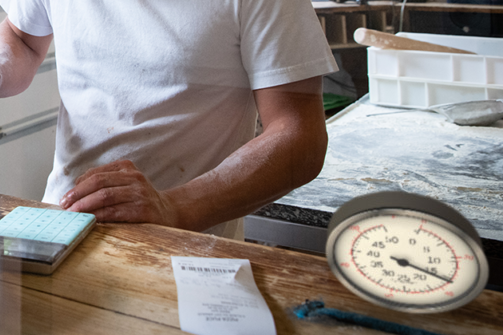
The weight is {"value": 15, "unit": "kg"}
